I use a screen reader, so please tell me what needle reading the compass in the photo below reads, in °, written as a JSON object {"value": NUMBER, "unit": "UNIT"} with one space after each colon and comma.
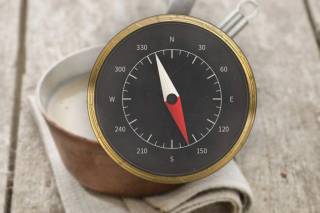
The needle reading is {"value": 160, "unit": "°"}
